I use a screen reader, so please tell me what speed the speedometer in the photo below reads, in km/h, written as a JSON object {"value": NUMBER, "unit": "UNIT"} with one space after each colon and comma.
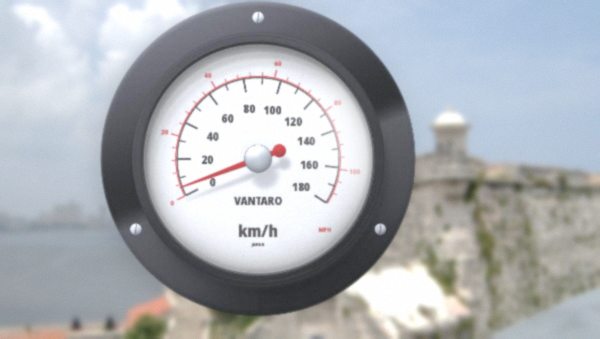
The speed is {"value": 5, "unit": "km/h"}
